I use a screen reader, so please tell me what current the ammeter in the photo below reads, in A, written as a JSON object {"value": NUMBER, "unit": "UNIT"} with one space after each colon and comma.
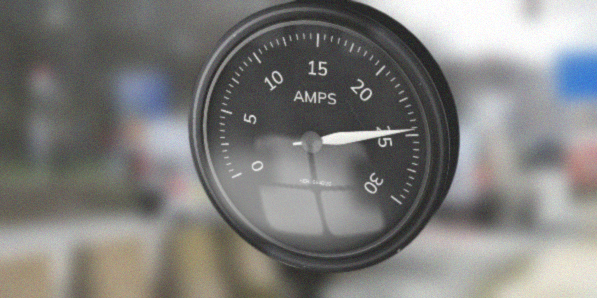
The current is {"value": 24.5, "unit": "A"}
